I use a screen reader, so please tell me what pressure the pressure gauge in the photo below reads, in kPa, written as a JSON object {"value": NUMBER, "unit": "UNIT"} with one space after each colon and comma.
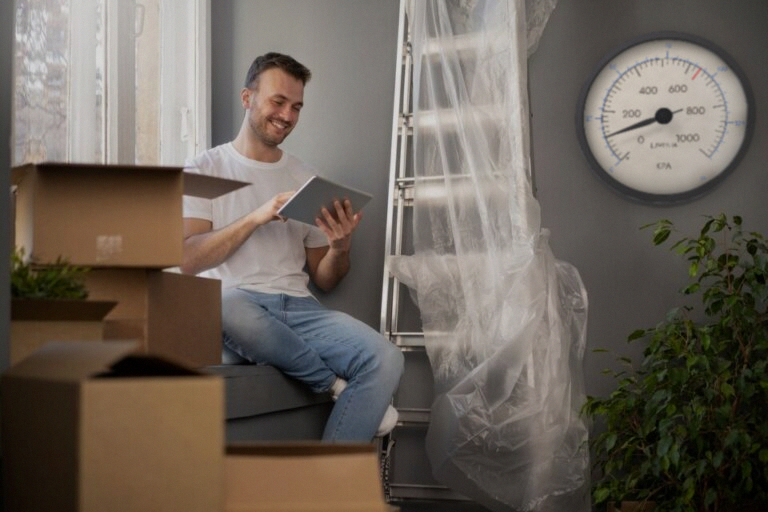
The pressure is {"value": 100, "unit": "kPa"}
